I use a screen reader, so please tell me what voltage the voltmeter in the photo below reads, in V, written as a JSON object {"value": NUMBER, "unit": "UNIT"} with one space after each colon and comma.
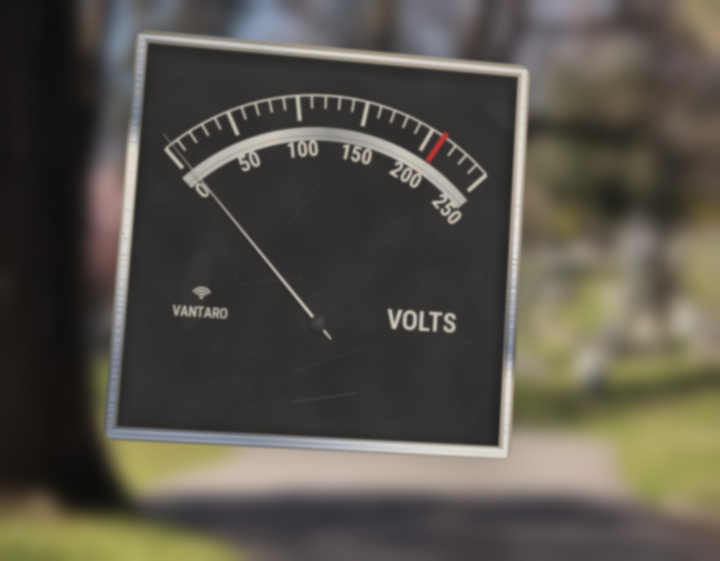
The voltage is {"value": 5, "unit": "V"}
